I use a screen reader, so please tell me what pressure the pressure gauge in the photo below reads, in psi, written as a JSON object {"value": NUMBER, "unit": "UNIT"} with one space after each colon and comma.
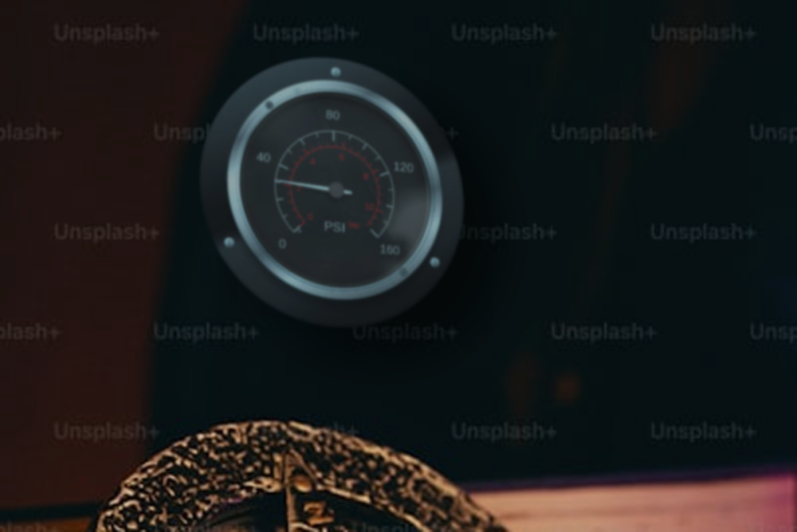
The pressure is {"value": 30, "unit": "psi"}
